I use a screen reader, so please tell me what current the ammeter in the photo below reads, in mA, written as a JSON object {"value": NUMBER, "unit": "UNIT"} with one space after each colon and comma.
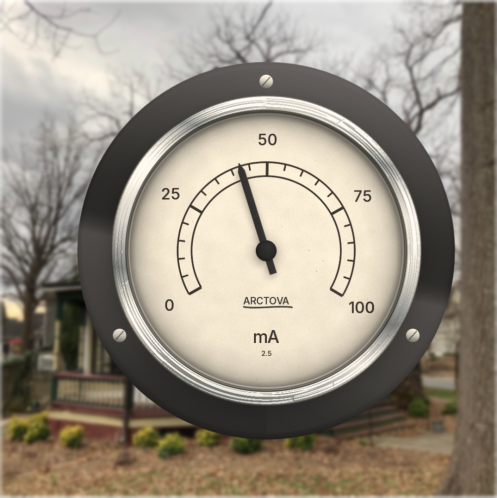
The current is {"value": 42.5, "unit": "mA"}
